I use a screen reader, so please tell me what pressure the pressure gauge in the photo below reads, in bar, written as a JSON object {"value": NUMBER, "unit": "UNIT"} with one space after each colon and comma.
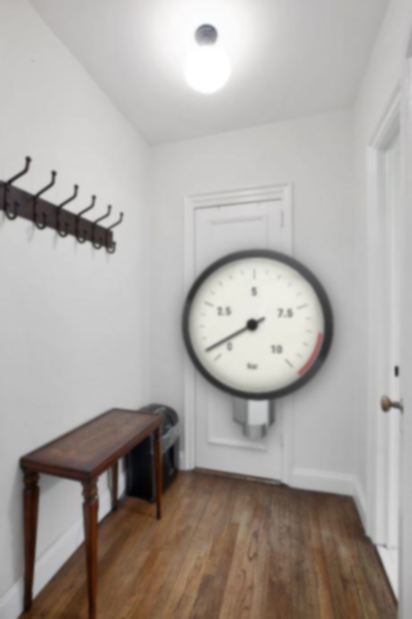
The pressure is {"value": 0.5, "unit": "bar"}
